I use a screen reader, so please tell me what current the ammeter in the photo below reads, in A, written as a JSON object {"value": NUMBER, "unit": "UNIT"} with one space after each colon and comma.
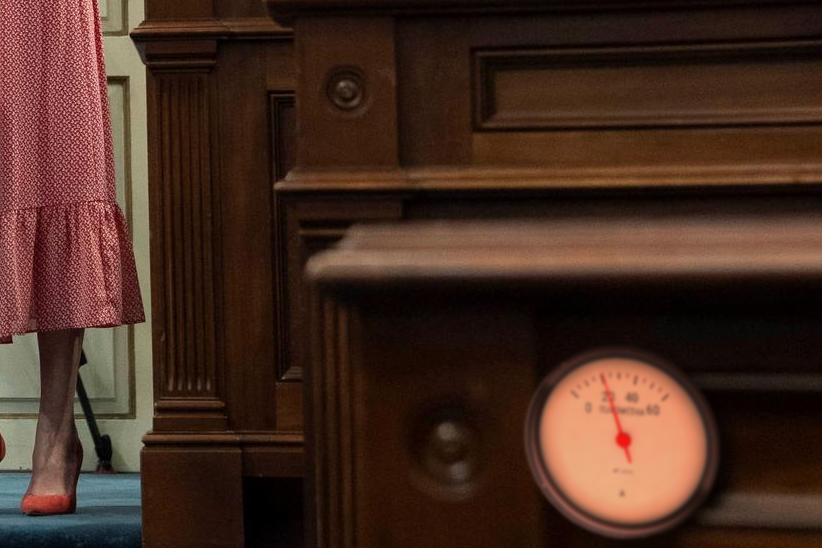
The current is {"value": 20, "unit": "A"}
